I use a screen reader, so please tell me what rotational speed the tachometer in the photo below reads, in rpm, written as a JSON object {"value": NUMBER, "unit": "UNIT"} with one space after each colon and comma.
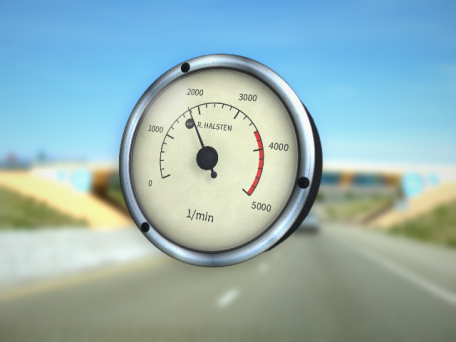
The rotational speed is {"value": 1800, "unit": "rpm"}
